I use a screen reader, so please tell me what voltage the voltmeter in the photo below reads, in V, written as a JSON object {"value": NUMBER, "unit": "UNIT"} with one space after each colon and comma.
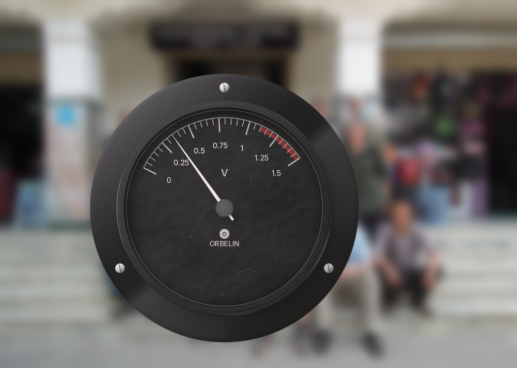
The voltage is {"value": 0.35, "unit": "V"}
